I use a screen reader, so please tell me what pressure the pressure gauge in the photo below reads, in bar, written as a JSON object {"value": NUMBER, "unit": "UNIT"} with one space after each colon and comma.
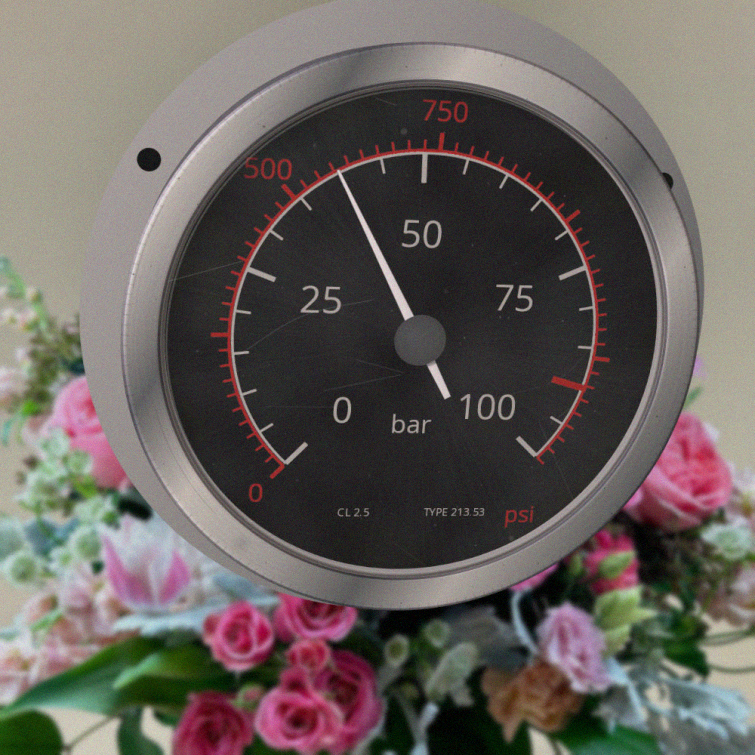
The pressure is {"value": 40, "unit": "bar"}
